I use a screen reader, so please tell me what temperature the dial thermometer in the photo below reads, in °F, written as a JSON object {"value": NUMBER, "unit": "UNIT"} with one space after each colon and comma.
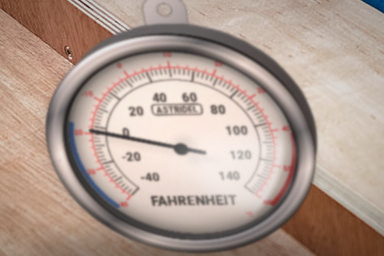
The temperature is {"value": 0, "unit": "°F"}
